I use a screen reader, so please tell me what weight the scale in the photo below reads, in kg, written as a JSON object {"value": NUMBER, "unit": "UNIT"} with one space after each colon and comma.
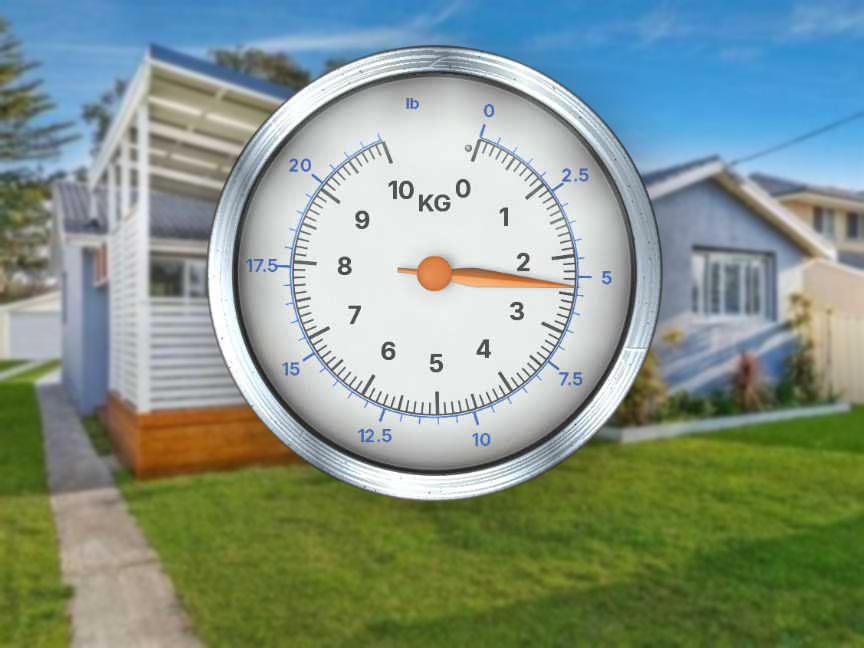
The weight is {"value": 2.4, "unit": "kg"}
